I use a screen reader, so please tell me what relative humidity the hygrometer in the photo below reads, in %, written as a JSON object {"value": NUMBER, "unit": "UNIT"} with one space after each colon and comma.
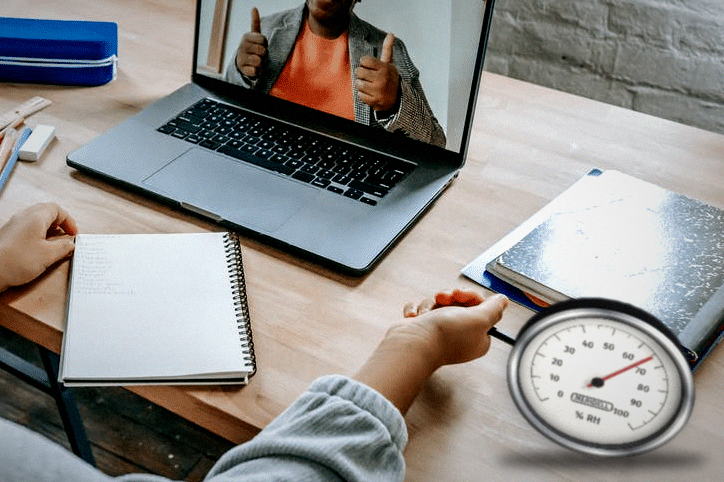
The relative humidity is {"value": 65, "unit": "%"}
